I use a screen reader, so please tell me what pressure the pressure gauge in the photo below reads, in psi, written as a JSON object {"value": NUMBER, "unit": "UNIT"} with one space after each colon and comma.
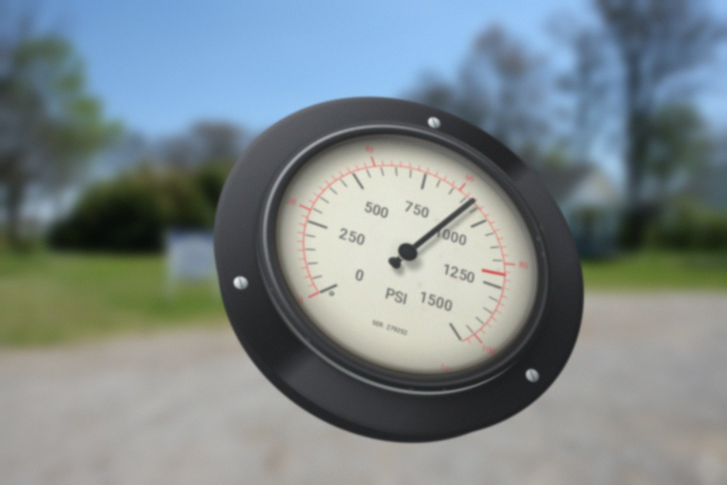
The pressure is {"value": 925, "unit": "psi"}
